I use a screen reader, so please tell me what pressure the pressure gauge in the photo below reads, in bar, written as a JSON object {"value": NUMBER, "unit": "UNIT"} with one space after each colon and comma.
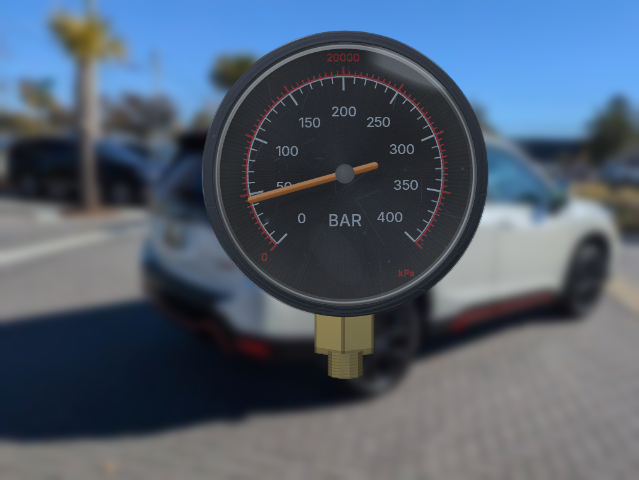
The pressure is {"value": 45, "unit": "bar"}
